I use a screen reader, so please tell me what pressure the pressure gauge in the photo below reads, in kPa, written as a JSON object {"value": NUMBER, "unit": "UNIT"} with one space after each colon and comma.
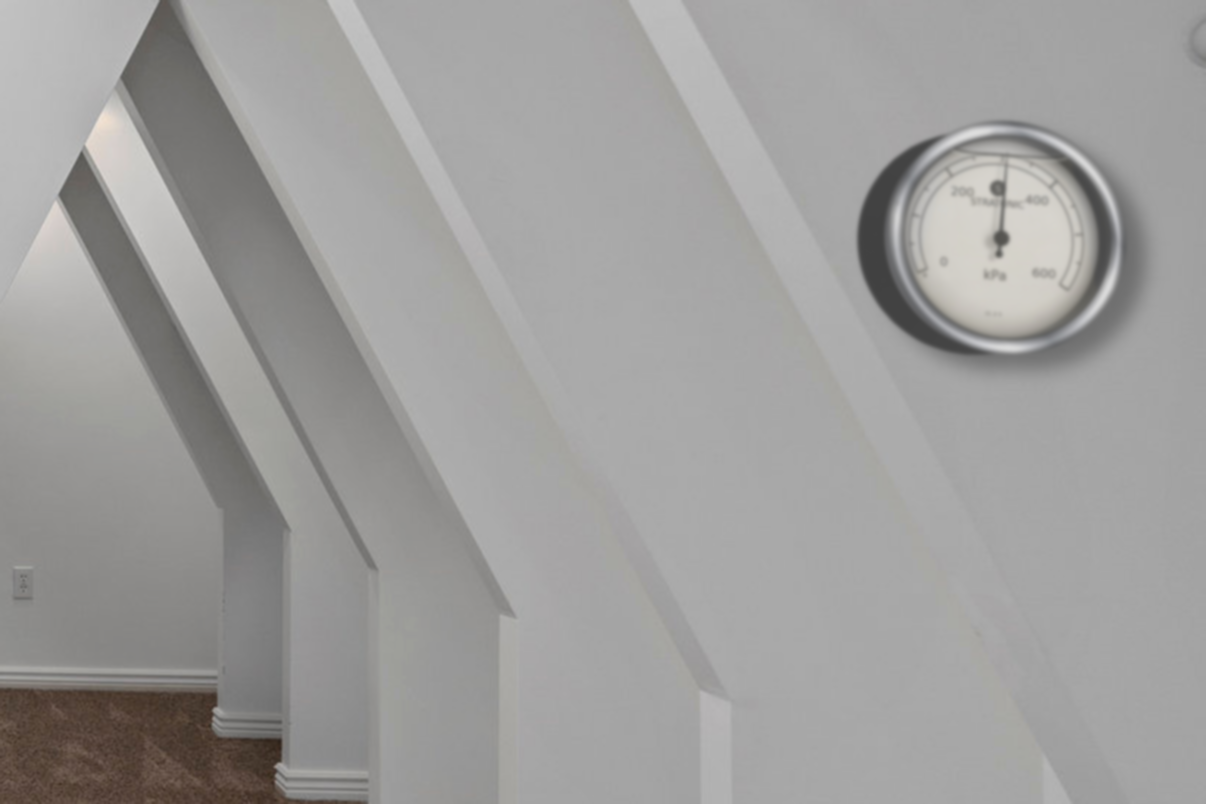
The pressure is {"value": 300, "unit": "kPa"}
